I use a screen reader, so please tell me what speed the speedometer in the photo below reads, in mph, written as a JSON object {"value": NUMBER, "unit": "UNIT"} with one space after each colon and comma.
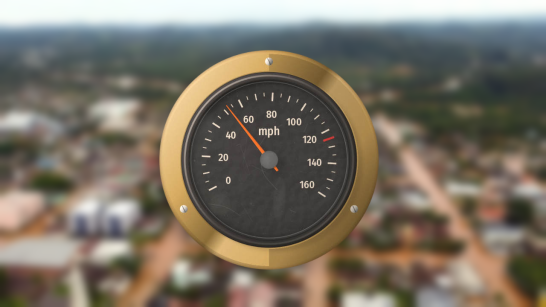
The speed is {"value": 52.5, "unit": "mph"}
